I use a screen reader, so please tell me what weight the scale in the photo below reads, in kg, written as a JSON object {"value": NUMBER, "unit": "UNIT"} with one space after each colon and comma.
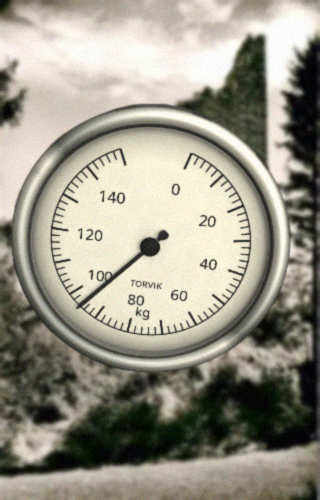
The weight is {"value": 96, "unit": "kg"}
